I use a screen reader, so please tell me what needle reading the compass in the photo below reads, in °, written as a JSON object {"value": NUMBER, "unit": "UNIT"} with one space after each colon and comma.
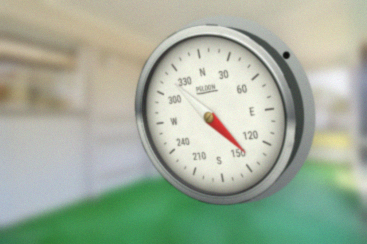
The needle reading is {"value": 140, "unit": "°"}
